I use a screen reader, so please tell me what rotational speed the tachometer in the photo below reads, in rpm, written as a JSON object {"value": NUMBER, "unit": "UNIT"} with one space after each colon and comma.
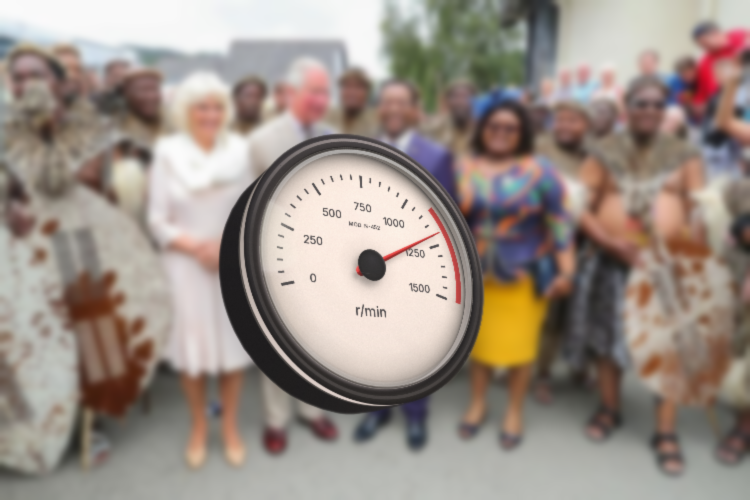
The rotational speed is {"value": 1200, "unit": "rpm"}
